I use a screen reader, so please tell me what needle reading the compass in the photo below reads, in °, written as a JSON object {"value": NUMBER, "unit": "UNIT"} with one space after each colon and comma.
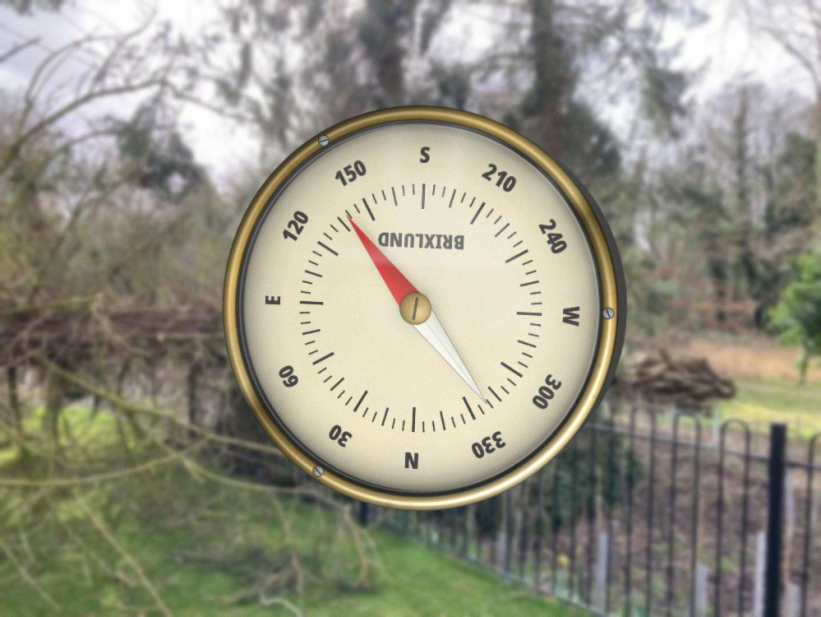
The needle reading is {"value": 140, "unit": "°"}
